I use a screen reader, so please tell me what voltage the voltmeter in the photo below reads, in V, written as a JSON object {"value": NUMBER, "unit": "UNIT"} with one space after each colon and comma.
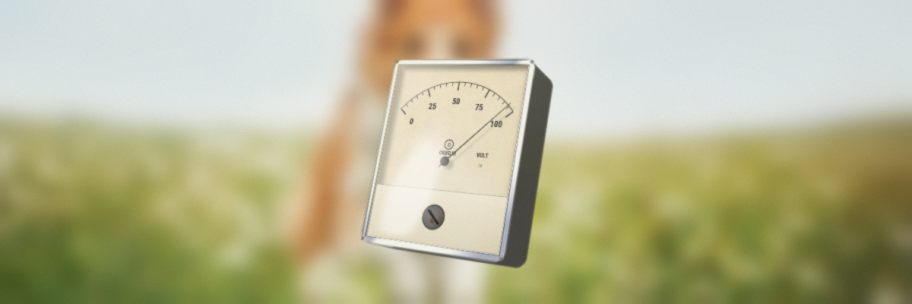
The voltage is {"value": 95, "unit": "V"}
